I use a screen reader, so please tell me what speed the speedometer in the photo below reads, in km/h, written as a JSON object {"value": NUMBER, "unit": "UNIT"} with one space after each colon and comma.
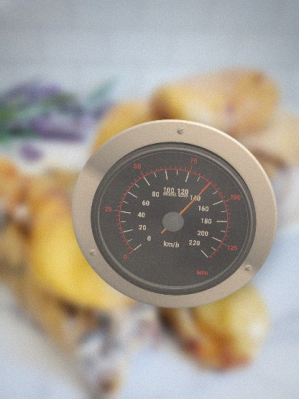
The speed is {"value": 140, "unit": "km/h"}
